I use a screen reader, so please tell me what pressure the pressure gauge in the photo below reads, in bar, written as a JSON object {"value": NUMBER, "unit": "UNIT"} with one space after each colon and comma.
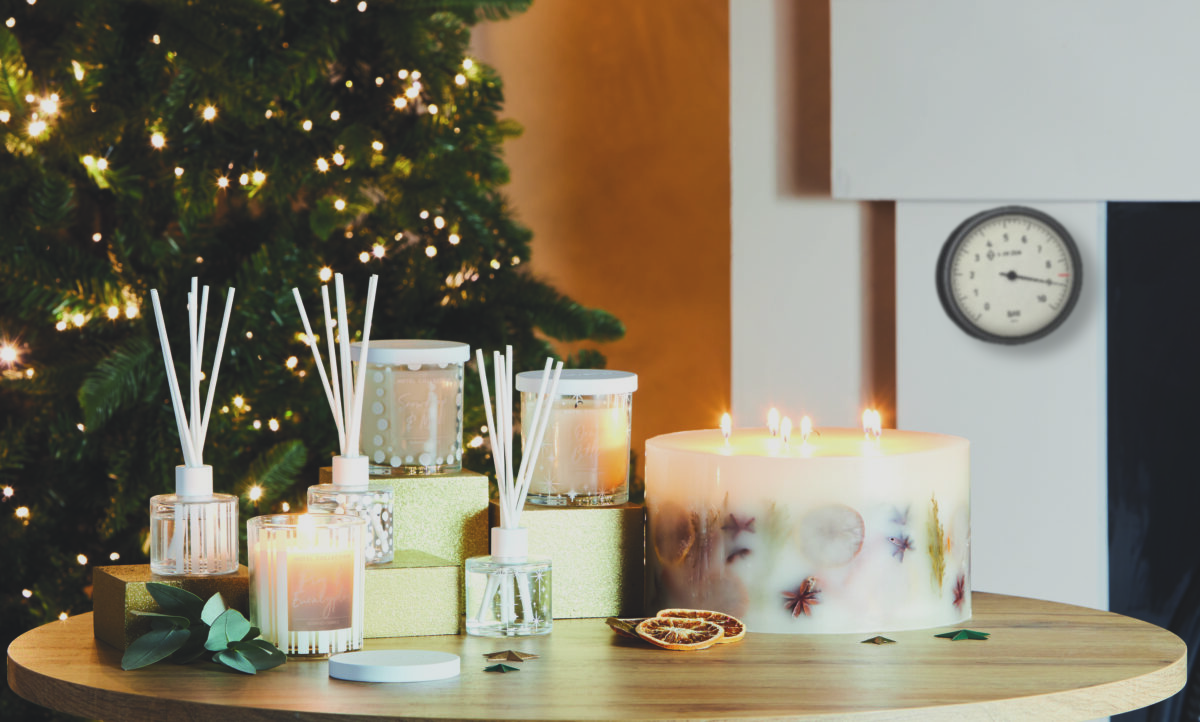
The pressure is {"value": 9, "unit": "bar"}
